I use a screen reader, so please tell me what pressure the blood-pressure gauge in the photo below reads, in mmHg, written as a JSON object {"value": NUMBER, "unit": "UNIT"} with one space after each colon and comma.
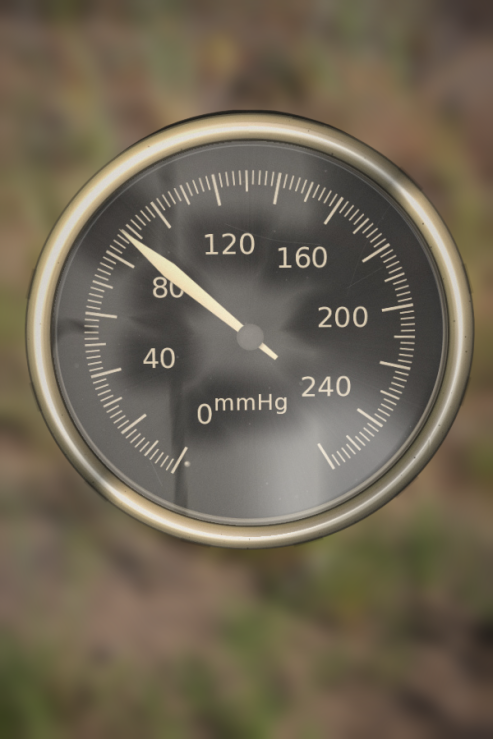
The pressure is {"value": 88, "unit": "mmHg"}
